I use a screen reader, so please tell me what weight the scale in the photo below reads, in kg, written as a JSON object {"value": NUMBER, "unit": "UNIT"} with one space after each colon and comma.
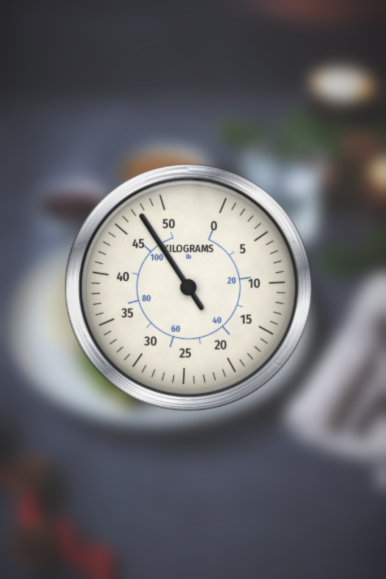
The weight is {"value": 47.5, "unit": "kg"}
